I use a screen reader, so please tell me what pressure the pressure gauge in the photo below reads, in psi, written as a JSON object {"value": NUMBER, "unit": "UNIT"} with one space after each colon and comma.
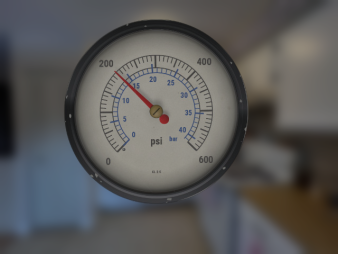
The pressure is {"value": 200, "unit": "psi"}
